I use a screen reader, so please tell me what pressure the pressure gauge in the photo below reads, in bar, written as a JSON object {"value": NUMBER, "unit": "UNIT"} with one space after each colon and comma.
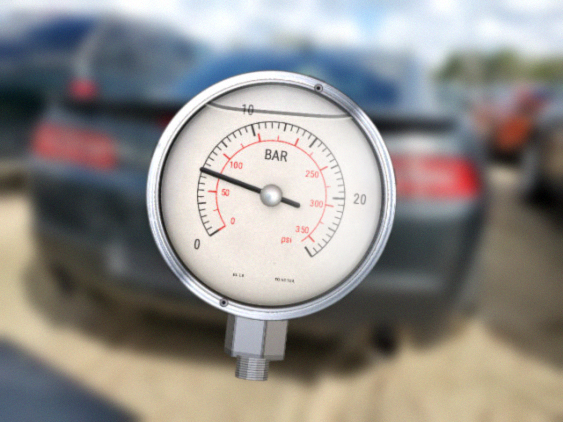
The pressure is {"value": 5, "unit": "bar"}
